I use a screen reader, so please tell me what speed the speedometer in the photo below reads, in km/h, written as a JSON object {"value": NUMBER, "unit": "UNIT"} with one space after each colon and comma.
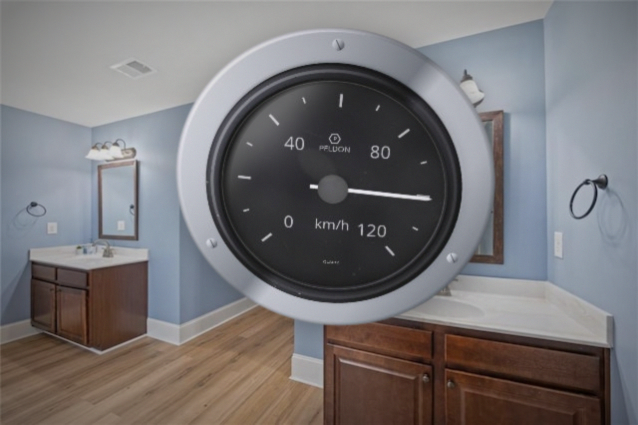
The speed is {"value": 100, "unit": "km/h"}
